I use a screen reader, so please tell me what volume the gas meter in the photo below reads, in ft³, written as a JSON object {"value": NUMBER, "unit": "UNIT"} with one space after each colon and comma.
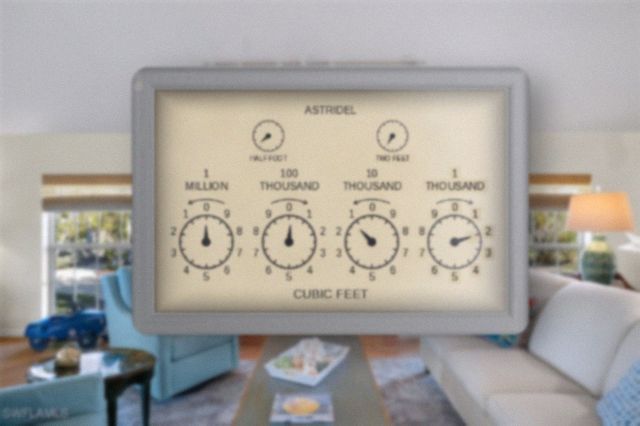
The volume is {"value": 1200, "unit": "ft³"}
